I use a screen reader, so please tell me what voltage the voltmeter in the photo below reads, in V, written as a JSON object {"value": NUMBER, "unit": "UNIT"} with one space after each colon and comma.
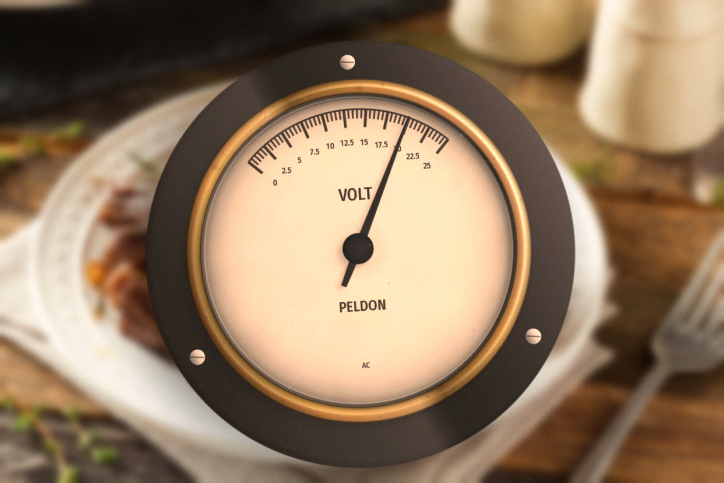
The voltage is {"value": 20, "unit": "V"}
